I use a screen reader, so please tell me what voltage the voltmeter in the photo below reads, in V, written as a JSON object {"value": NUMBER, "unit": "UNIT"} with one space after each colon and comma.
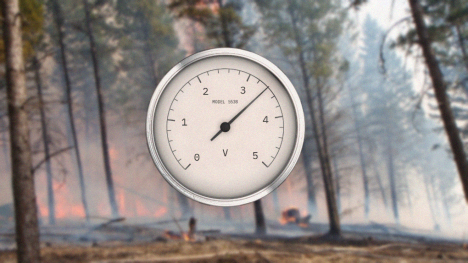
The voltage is {"value": 3.4, "unit": "V"}
